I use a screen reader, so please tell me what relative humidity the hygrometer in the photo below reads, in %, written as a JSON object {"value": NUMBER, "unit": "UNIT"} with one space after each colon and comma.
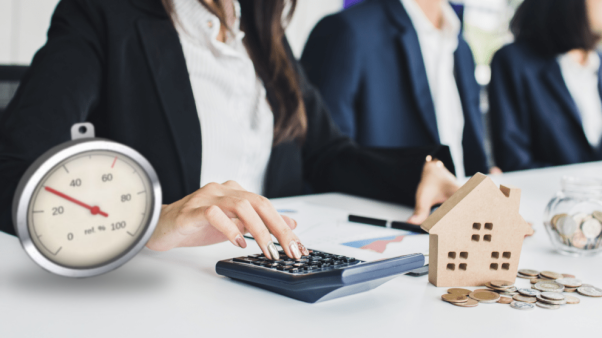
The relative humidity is {"value": 30, "unit": "%"}
